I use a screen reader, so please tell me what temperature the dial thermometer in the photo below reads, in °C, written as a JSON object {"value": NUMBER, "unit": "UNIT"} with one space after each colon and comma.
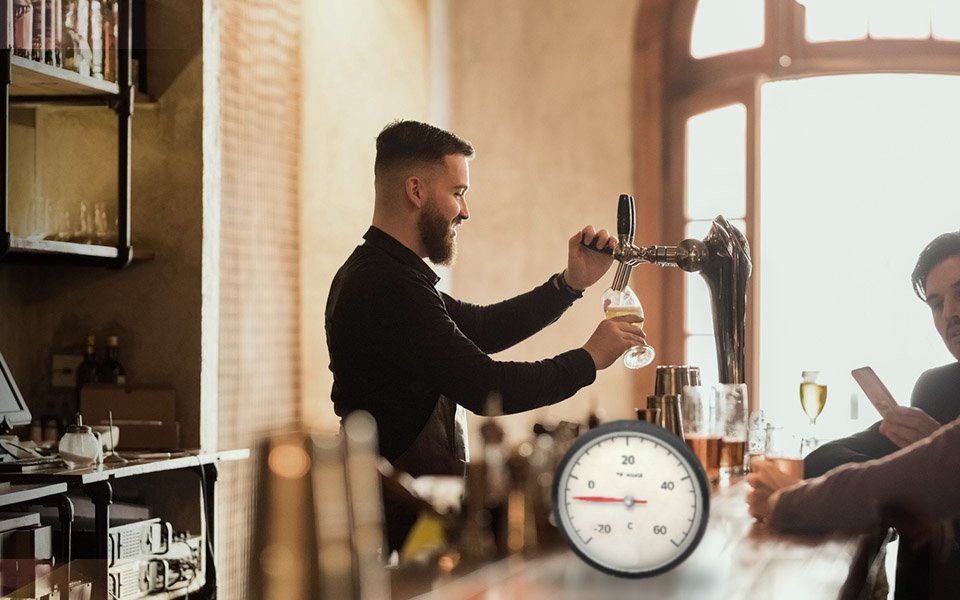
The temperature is {"value": -6, "unit": "°C"}
